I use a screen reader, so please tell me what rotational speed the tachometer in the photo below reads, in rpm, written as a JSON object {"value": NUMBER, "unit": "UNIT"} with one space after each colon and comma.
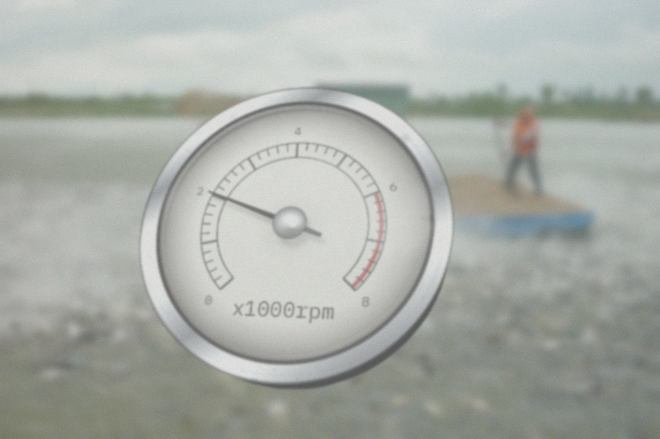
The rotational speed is {"value": 2000, "unit": "rpm"}
